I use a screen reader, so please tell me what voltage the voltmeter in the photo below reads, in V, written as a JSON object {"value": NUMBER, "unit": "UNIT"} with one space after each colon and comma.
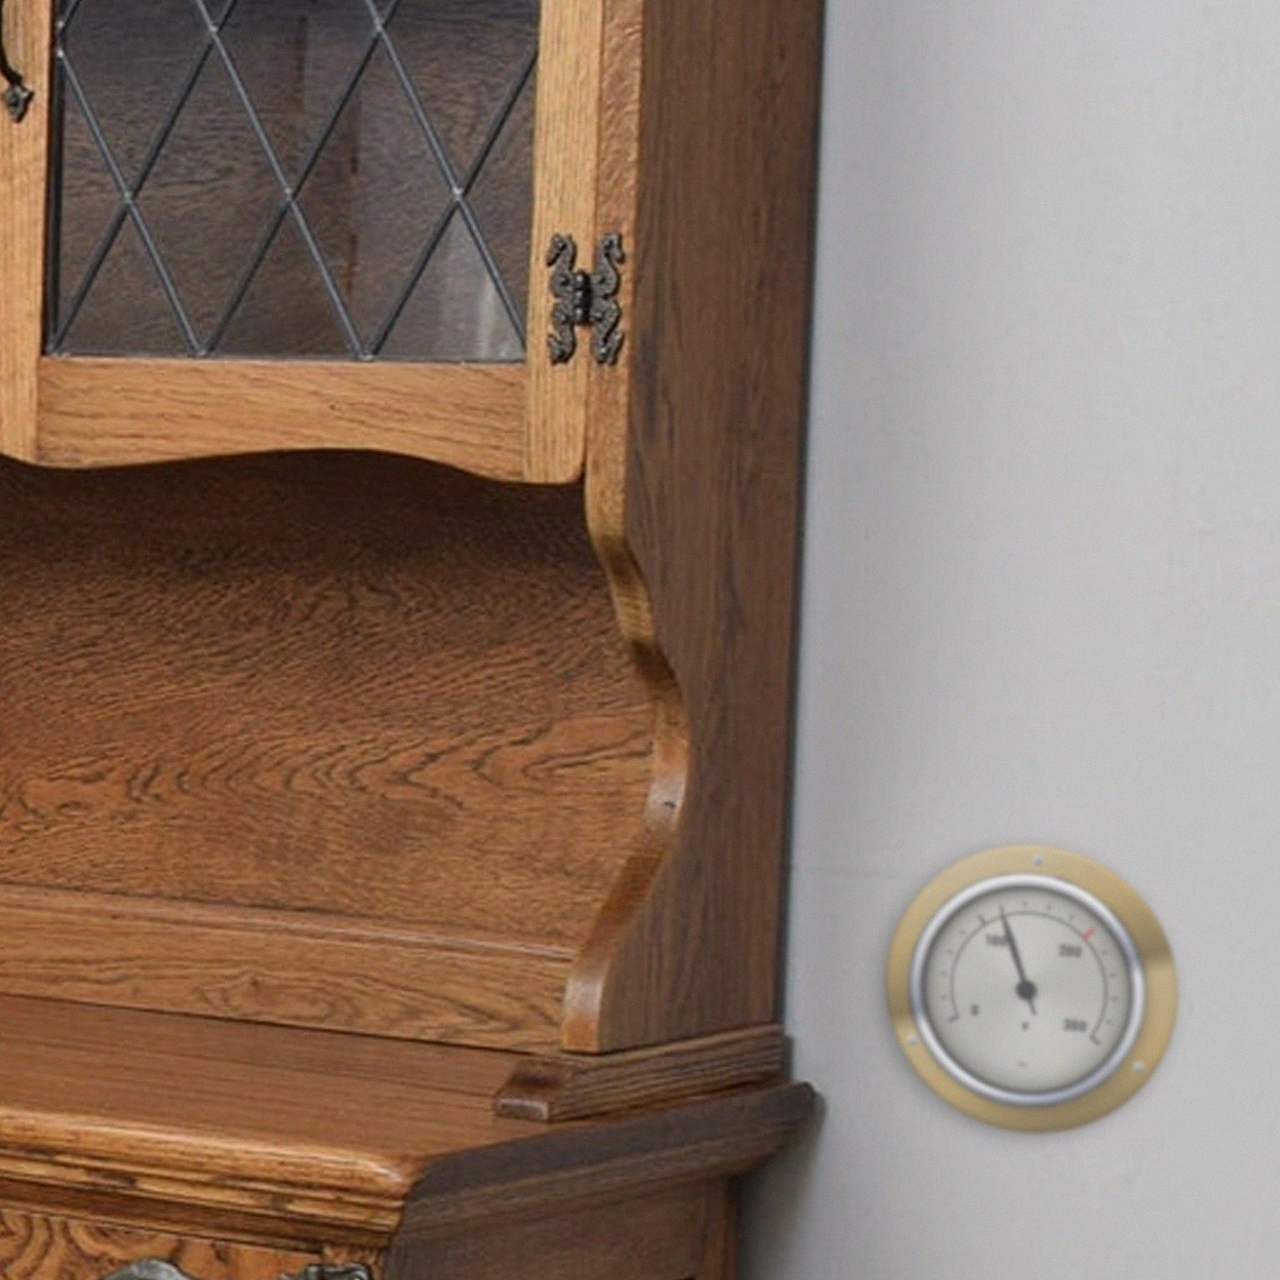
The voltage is {"value": 120, "unit": "V"}
